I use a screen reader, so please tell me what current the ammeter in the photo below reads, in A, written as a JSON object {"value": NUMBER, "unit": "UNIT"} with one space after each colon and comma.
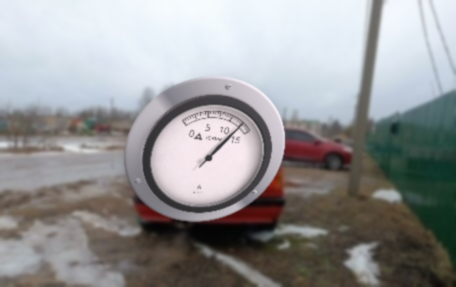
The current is {"value": 12.5, "unit": "A"}
